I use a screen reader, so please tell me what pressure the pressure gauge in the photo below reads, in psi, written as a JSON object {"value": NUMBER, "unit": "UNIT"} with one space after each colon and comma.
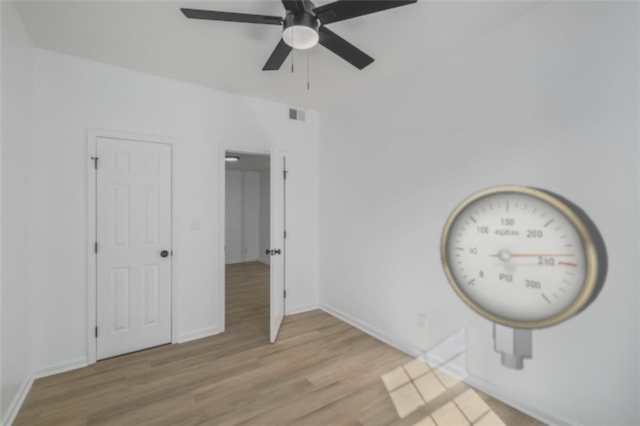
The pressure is {"value": 240, "unit": "psi"}
